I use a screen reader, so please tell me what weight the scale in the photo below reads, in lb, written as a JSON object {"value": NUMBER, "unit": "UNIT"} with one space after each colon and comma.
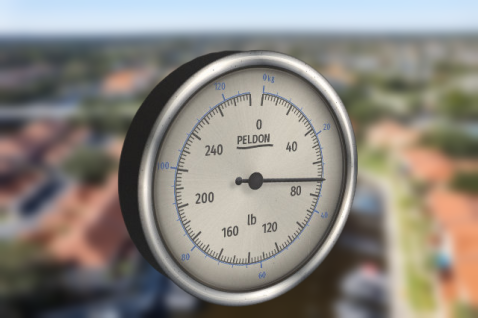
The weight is {"value": 70, "unit": "lb"}
